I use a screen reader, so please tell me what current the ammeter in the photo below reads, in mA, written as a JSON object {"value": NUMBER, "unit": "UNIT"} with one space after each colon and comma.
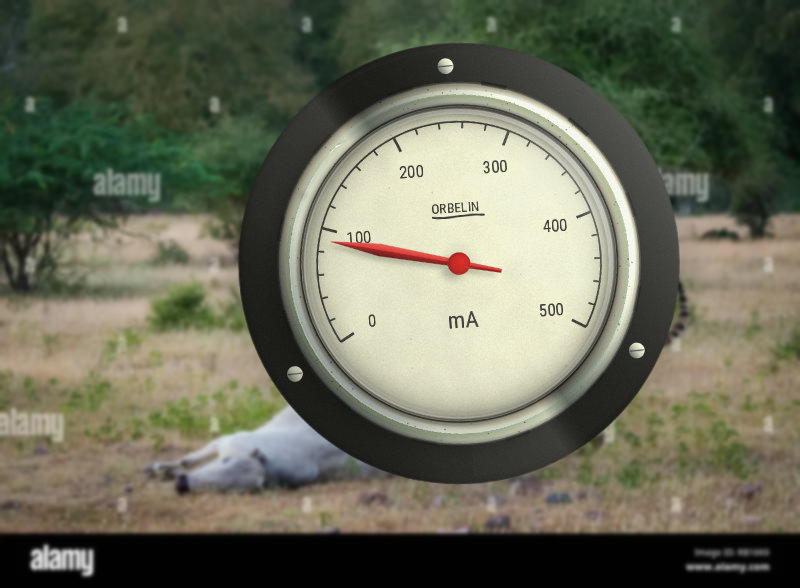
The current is {"value": 90, "unit": "mA"}
